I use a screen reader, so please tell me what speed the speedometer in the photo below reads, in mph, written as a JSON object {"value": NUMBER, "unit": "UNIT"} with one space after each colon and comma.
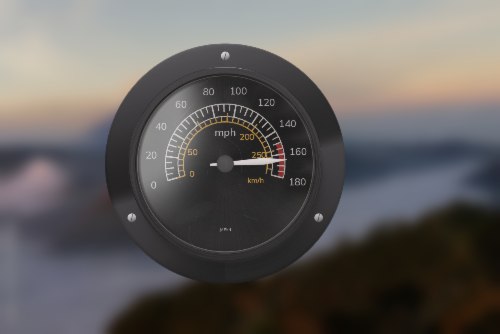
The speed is {"value": 165, "unit": "mph"}
